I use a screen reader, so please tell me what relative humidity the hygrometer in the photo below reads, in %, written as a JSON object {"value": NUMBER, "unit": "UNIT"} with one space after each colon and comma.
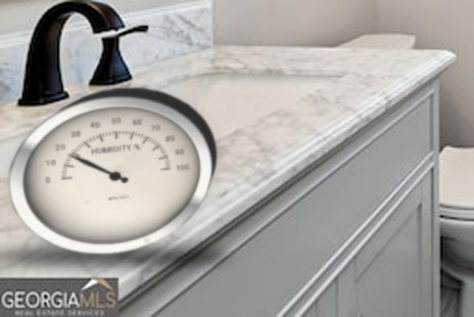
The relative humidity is {"value": 20, "unit": "%"}
